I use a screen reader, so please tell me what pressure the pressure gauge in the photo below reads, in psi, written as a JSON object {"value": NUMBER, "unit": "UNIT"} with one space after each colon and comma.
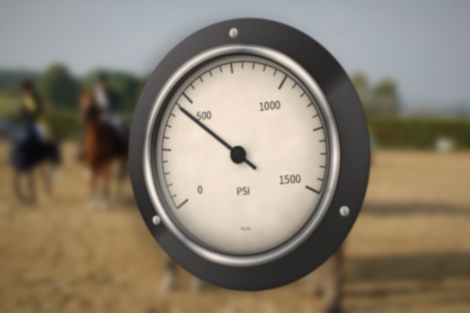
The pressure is {"value": 450, "unit": "psi"}
